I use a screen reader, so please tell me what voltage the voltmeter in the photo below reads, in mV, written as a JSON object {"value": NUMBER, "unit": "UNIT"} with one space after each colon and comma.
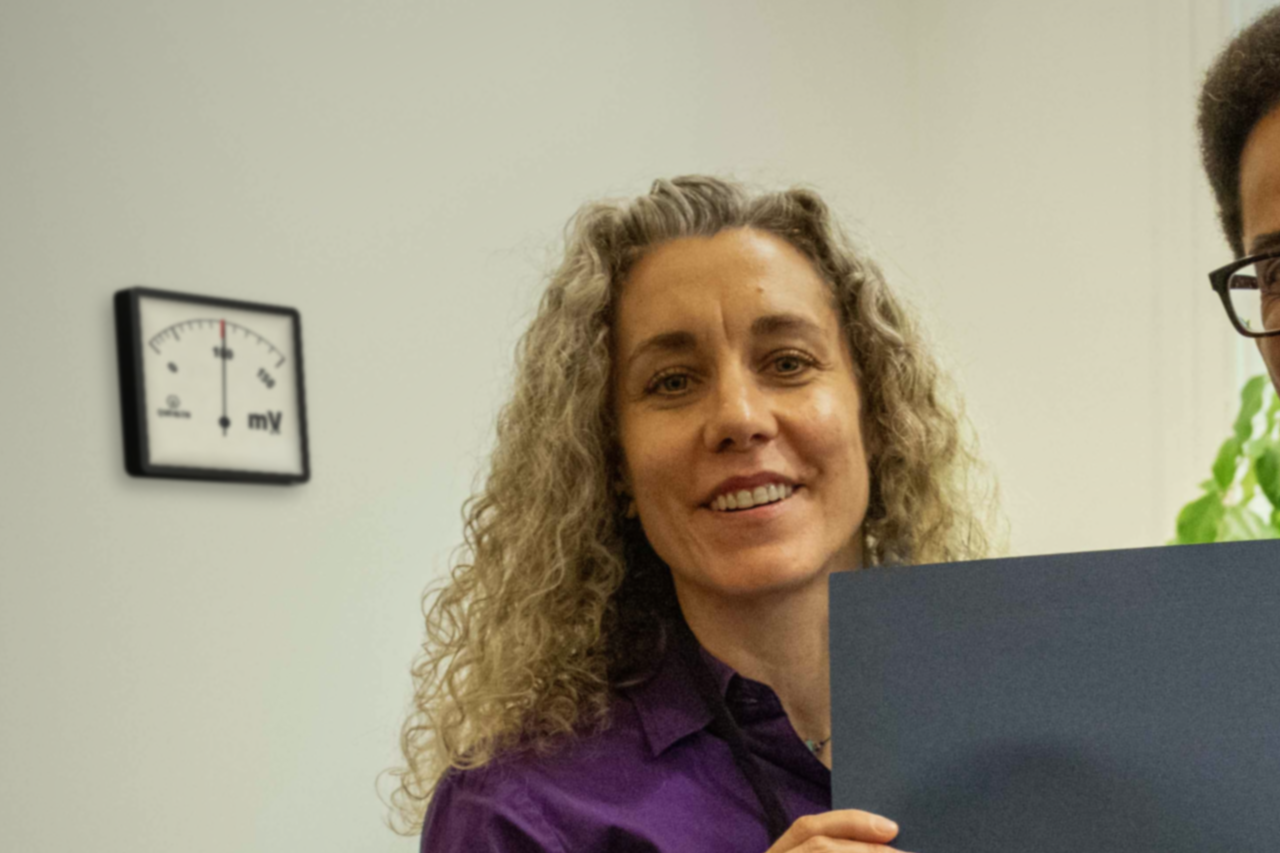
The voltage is {"value": 100, "unit": "mV"}
